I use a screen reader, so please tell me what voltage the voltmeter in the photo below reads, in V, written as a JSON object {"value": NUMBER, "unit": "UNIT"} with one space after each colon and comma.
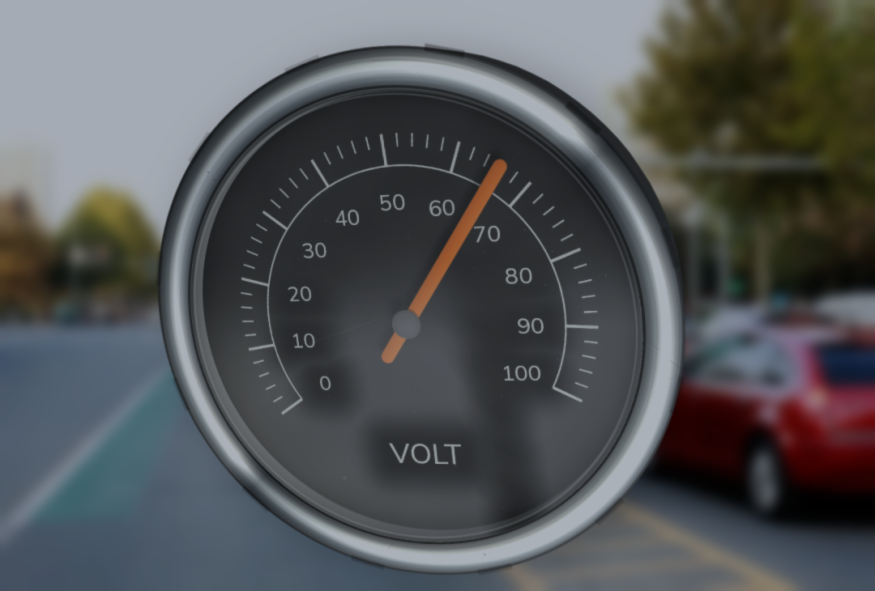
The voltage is {"value": 66, "unit": "V"}
